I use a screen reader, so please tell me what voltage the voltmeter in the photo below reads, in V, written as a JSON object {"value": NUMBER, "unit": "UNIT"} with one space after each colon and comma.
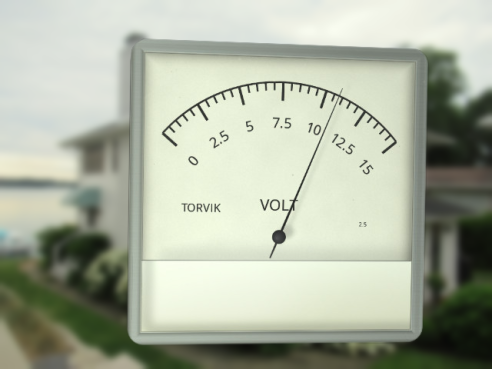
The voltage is {"value": 10.75, "unit": "V"}
